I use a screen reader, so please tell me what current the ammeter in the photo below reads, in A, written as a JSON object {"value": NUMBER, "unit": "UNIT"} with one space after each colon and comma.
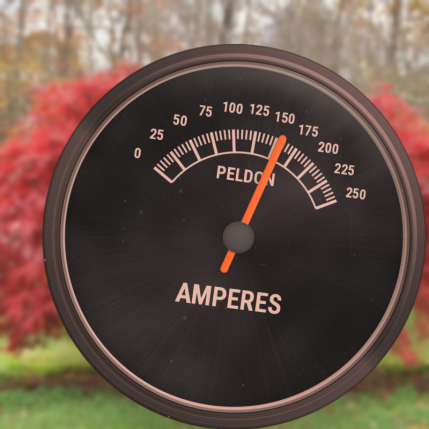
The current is {"value": 155, "unit": "A"}
